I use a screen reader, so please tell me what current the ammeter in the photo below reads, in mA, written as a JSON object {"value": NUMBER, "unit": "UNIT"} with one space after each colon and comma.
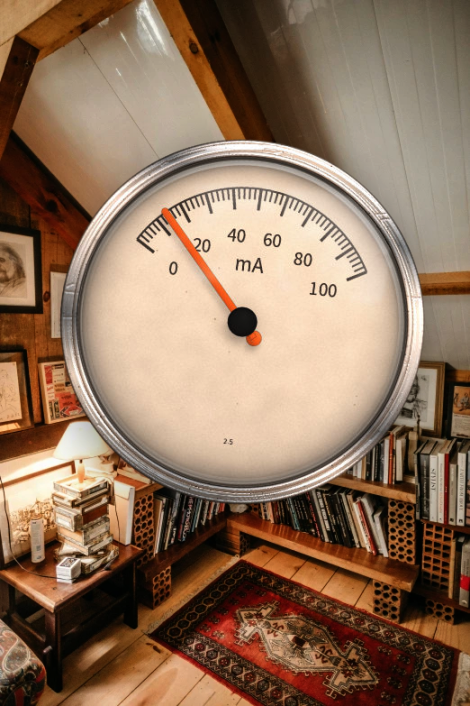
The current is {"value": 14, "unit": "mA"}
